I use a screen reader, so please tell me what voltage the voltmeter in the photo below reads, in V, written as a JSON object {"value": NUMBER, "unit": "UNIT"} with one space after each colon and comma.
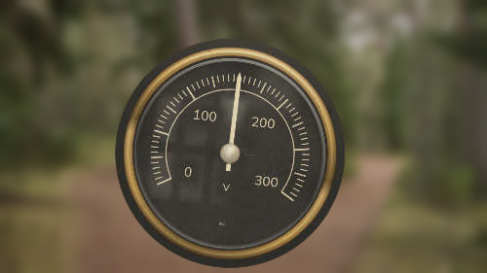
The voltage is {"value": 150, "unit": "V"}
